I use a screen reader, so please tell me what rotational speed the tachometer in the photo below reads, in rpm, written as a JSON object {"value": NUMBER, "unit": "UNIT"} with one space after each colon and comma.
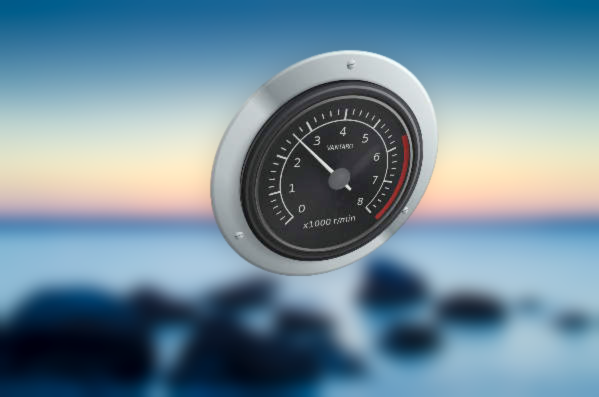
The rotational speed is {"value": 2600, "unit": "rpm"}
